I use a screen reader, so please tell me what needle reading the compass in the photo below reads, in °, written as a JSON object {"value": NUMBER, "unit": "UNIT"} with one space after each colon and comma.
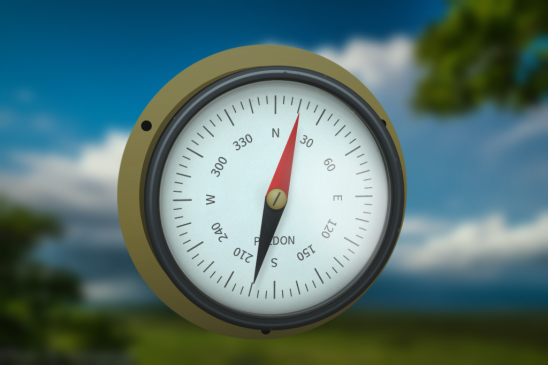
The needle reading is {"value": 15, "unit": "°"}
